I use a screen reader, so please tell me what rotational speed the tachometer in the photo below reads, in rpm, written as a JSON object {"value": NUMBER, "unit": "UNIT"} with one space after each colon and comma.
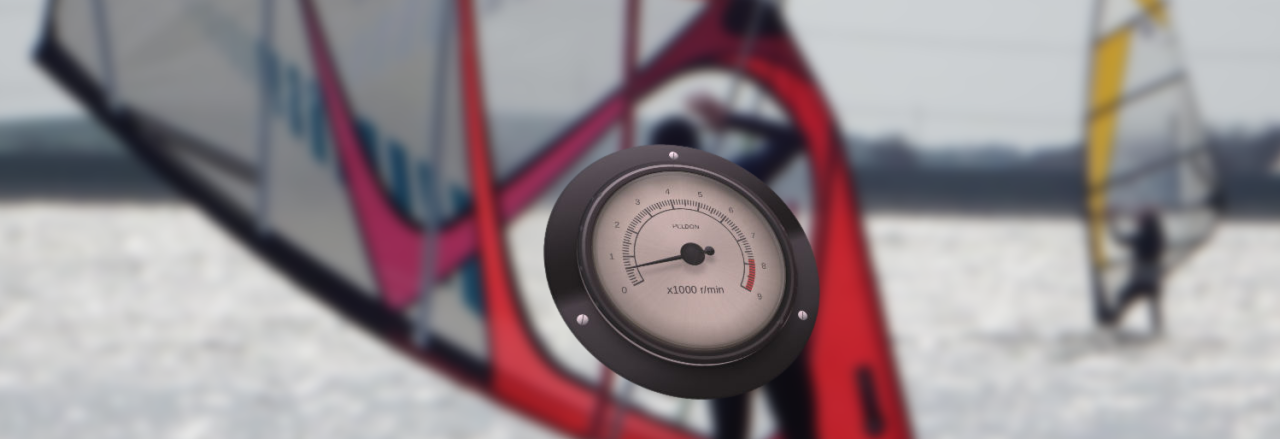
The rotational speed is {"value": 500, "unit": "rpm"}
